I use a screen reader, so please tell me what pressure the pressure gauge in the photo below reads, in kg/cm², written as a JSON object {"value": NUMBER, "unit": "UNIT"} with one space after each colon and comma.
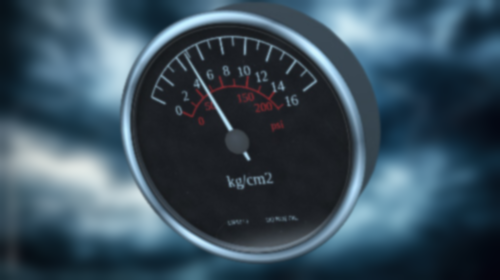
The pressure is {"value": 5, "unit": "kg/cm²"}
